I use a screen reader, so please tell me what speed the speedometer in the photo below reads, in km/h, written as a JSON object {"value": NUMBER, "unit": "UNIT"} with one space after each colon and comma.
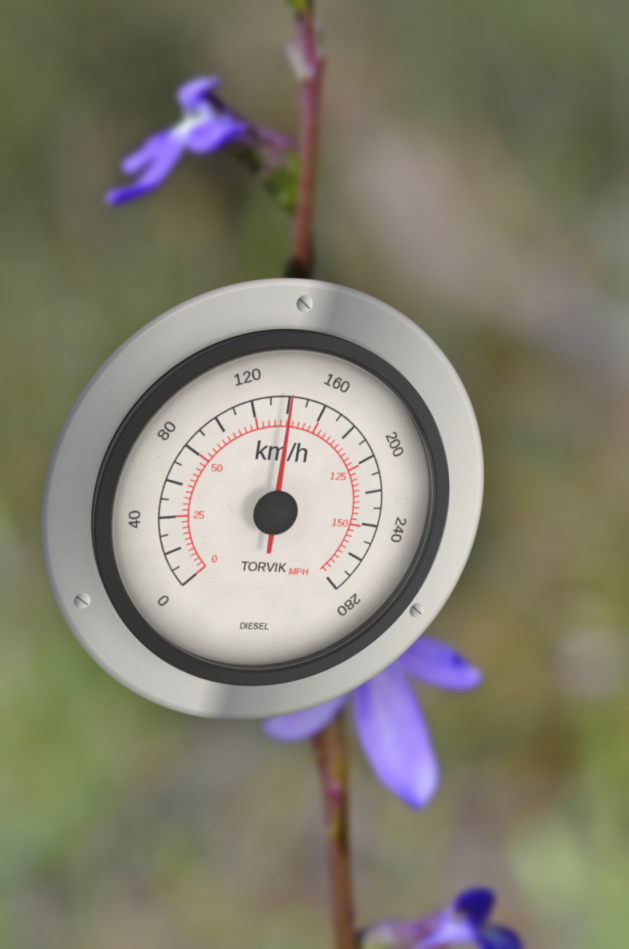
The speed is {"value": 140, "unit": "km/h"}
